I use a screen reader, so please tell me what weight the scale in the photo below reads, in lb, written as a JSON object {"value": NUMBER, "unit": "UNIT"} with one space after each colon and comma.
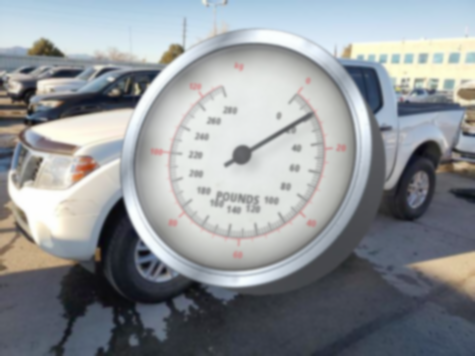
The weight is {"value": 20, "unit": "lb"}
